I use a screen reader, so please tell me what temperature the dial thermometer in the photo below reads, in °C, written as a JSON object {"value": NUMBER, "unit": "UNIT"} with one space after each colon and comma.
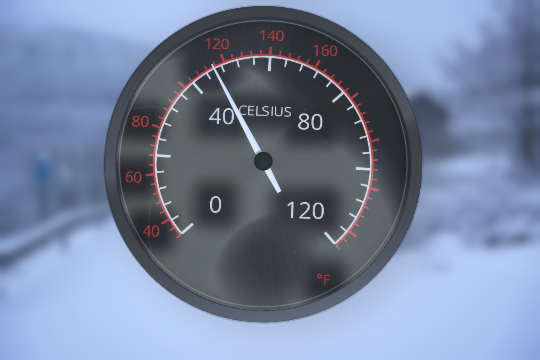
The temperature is {"value": 46, "unit": "°C"}
